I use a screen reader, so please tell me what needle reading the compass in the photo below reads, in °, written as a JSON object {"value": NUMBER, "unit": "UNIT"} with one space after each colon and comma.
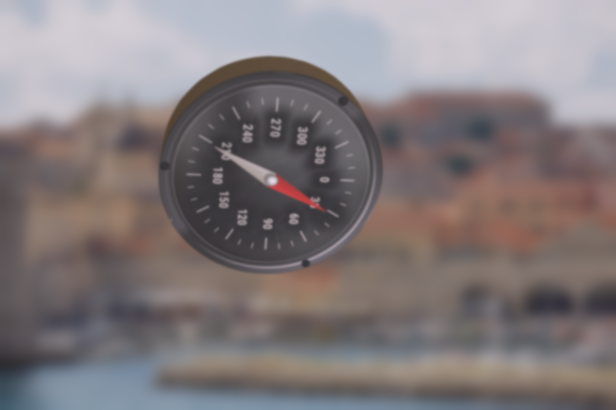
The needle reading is {"value": 30, "unit": "°"}
